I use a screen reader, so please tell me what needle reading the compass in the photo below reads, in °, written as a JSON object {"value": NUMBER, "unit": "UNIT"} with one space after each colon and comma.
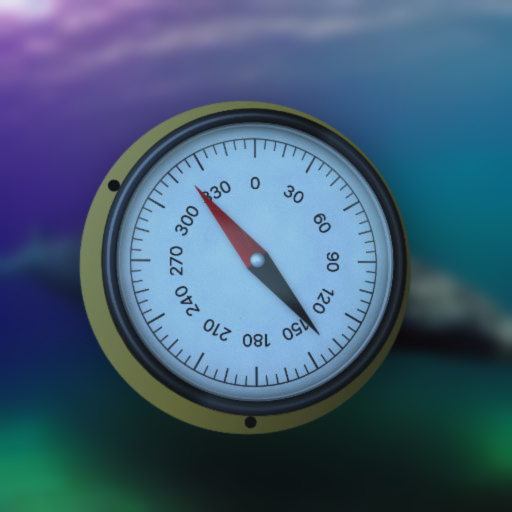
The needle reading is {"value": 320, "unit": "°"}
